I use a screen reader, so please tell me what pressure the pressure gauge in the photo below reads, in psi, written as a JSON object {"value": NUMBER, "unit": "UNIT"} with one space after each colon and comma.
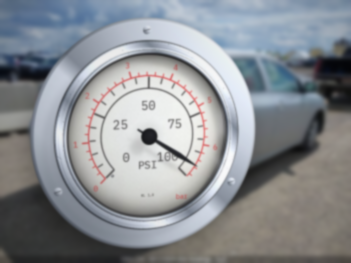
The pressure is {"value": 95, "unit": "psi"}
